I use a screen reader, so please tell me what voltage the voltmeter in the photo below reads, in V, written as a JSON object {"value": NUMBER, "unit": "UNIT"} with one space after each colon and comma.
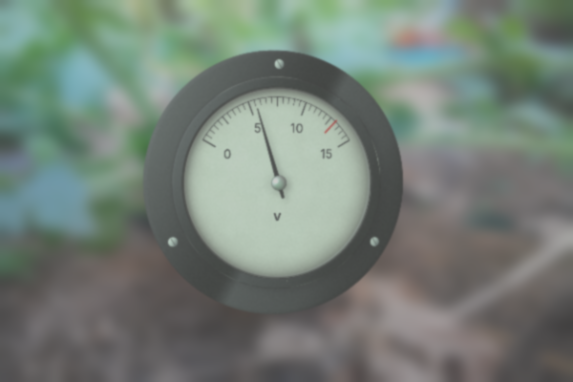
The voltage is {"value": 5.5, "unit": "V"}
